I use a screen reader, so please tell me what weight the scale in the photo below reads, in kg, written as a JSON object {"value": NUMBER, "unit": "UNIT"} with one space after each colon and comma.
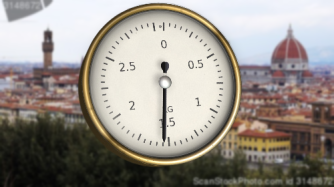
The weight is {"value": 1.55, "unit": "kg"}
